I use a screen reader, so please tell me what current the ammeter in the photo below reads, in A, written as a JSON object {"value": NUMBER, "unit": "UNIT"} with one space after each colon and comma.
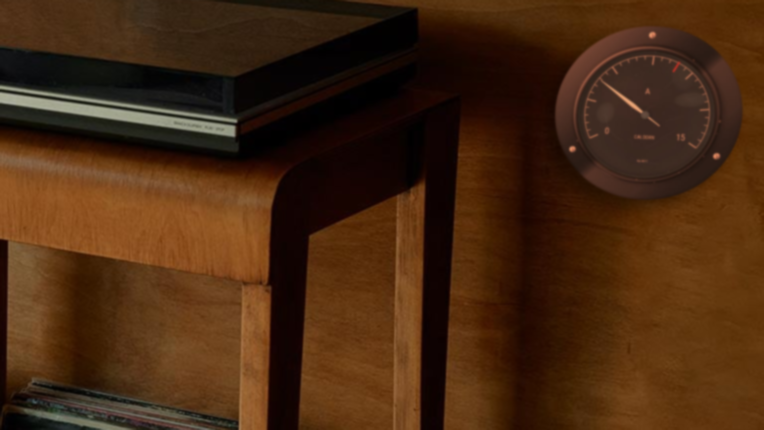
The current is {"value": 4, "unit": "A"}
